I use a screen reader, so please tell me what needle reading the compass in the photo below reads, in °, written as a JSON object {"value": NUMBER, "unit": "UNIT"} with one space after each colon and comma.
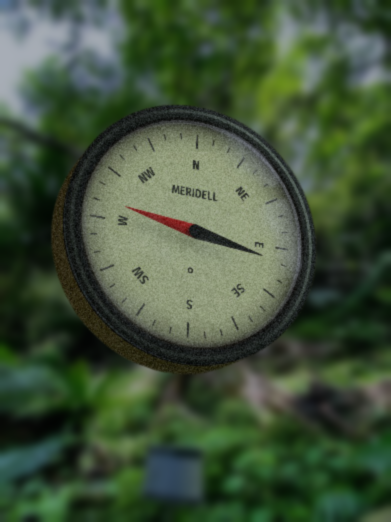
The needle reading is {"value": 280, "unit": "°"}
